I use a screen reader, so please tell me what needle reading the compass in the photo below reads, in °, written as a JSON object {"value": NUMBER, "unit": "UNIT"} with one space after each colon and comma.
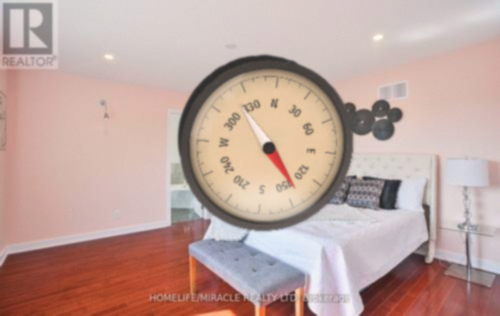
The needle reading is {"value": 140, "unit": "°"}
